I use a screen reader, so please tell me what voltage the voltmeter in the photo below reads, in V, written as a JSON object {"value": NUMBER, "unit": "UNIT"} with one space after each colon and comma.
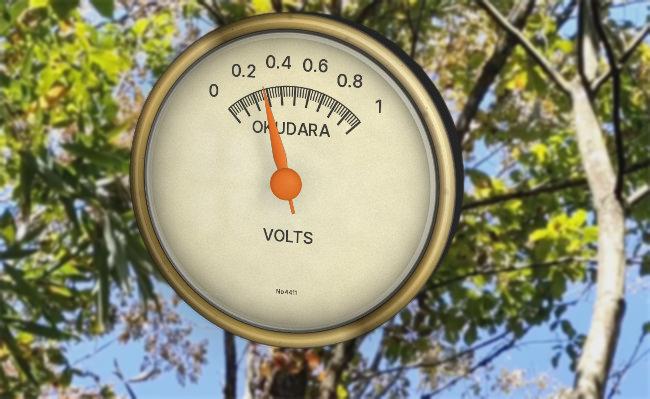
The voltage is {"value": 0.3, "unit": "V"}
